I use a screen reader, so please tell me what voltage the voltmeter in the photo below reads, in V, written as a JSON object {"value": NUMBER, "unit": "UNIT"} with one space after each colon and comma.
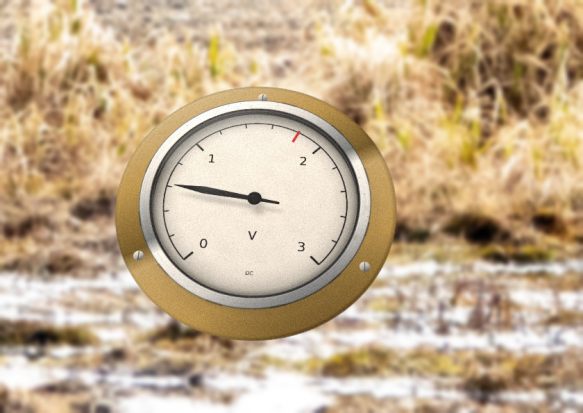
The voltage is {"value": 0.6, "unit": "V"}
